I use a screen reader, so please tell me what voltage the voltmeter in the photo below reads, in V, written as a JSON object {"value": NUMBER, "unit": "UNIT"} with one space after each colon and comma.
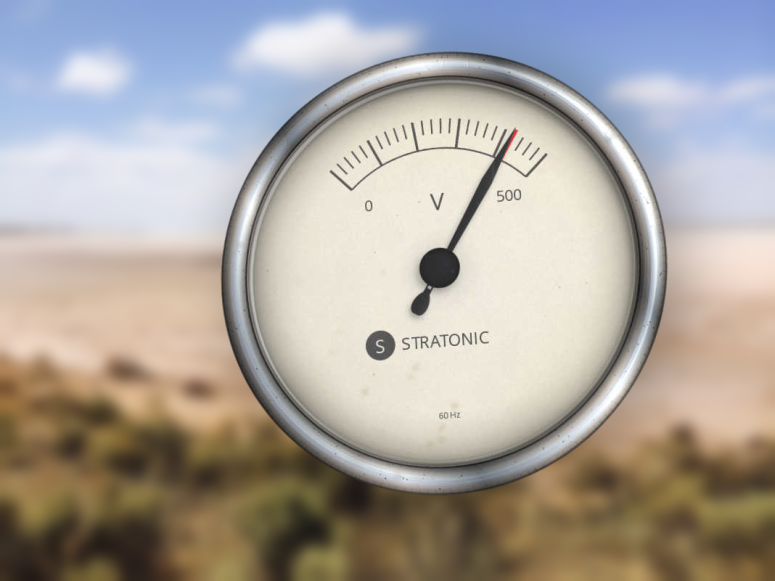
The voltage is {"value": 420, "unit": "V"}
